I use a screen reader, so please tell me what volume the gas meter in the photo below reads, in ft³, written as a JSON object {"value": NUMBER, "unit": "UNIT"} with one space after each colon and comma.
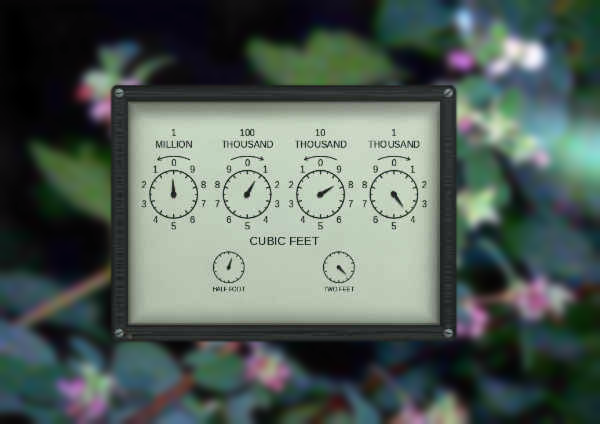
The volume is {"value": 8400, "unit": "ft³"}
